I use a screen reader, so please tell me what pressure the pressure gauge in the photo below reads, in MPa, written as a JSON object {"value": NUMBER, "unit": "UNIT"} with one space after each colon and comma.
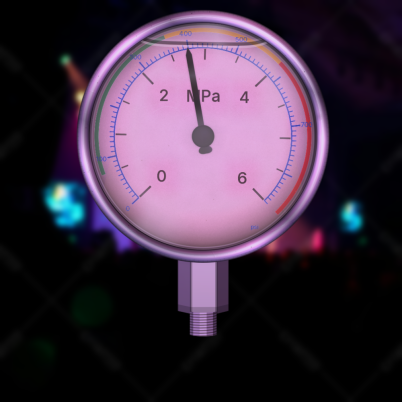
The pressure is {"value": 2.75, "unit": "MPa"}
